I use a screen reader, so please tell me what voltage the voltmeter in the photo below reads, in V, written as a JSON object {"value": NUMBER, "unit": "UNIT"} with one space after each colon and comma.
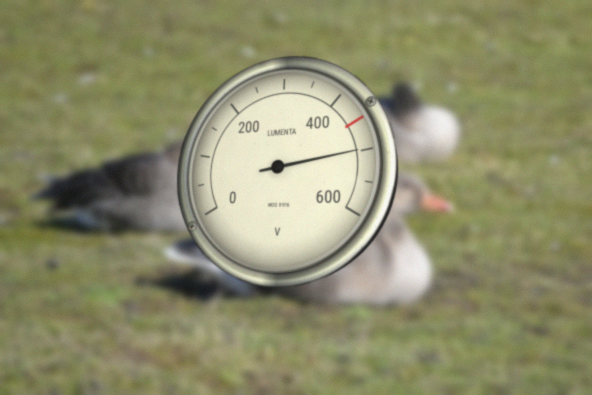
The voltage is {"value": 500, "unit": "V"}
